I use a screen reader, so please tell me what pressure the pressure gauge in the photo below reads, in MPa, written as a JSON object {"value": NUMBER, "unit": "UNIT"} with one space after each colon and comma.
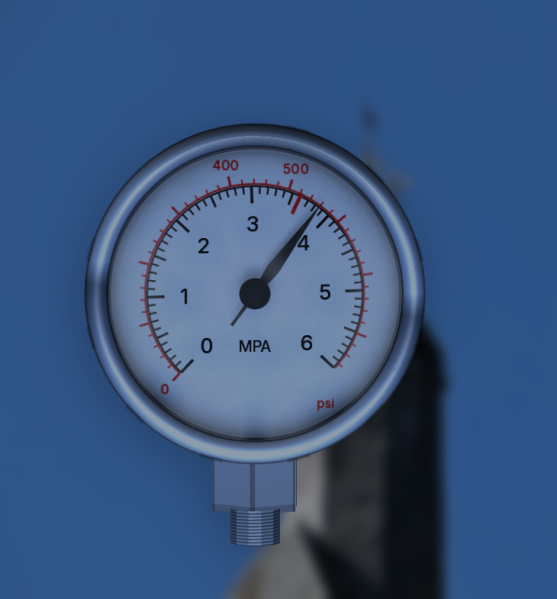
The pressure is {"value": 3.85, "unit": "MPa"}
